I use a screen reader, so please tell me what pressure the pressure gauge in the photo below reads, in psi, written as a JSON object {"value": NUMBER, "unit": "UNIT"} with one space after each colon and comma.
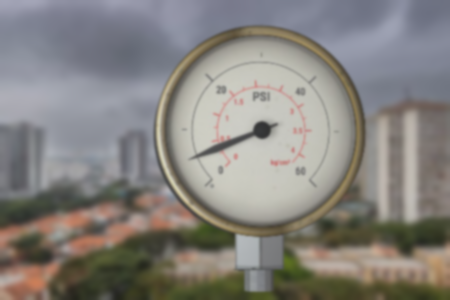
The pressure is {"value": 5, "unit": "psi"}
